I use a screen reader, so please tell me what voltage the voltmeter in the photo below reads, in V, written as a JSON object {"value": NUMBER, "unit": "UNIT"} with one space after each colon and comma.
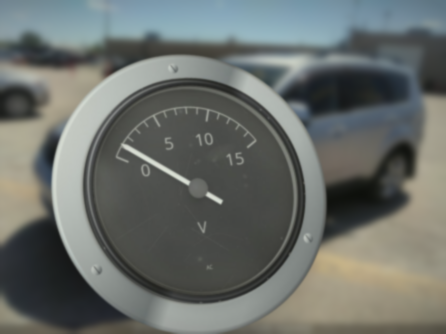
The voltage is {"value": 1, "unit": "V"}
